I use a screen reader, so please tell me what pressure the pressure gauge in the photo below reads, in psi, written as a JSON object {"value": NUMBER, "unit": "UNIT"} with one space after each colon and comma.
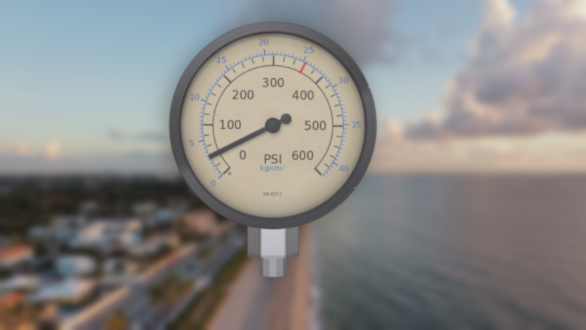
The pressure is {"value": 40, "unit": "psi"}
